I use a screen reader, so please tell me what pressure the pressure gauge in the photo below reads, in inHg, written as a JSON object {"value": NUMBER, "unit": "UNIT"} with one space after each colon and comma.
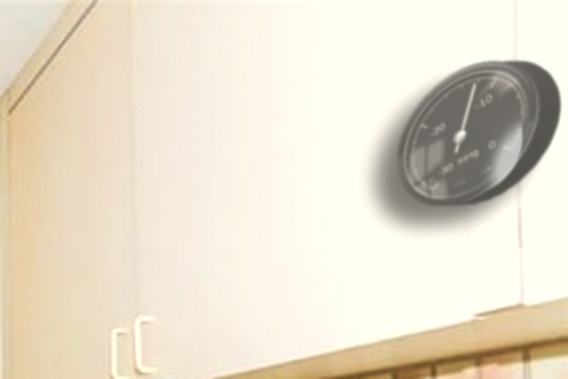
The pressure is {"value": -12, "unit": "inHg"}
